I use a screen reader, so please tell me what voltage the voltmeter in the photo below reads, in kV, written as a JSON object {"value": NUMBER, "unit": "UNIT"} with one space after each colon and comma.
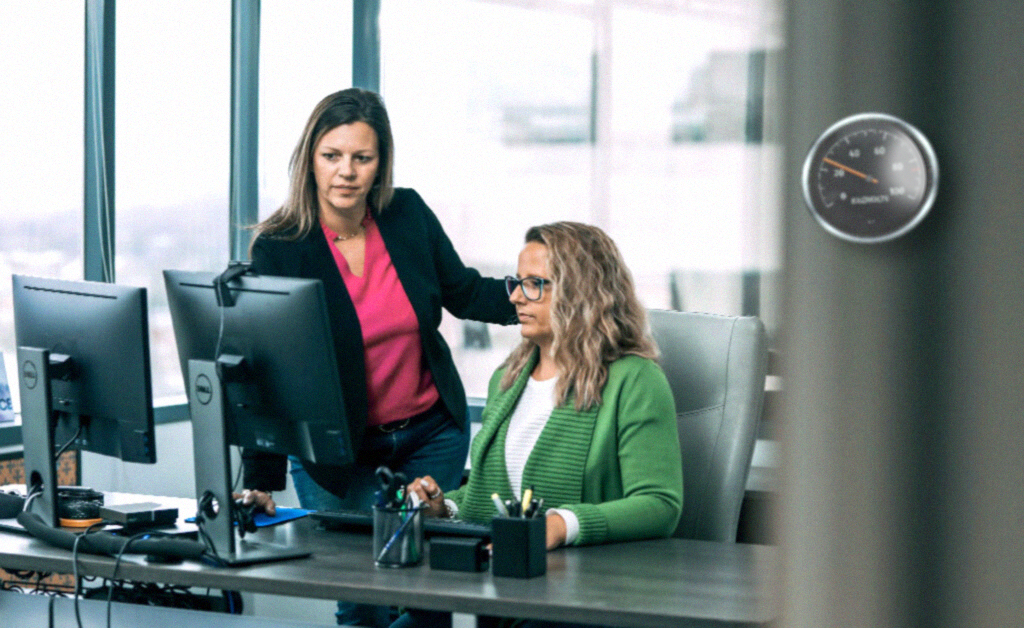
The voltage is {"value": 25, "unit": "kV"}
